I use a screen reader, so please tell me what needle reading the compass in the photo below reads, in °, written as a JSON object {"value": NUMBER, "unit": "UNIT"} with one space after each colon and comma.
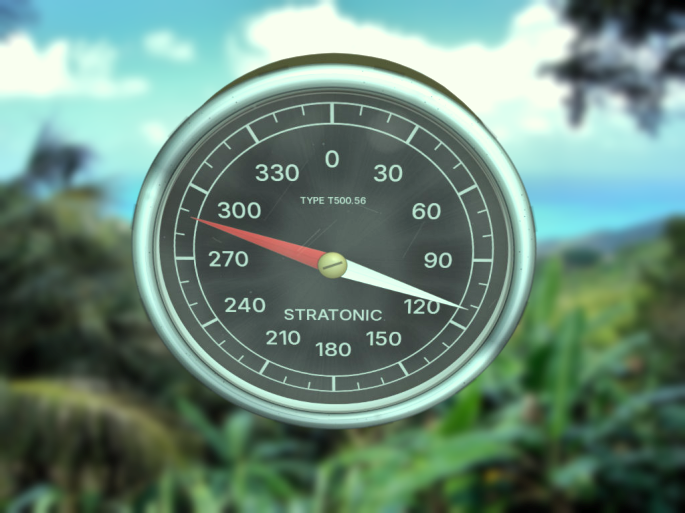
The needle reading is {"value": 290, "unit": "°"}
